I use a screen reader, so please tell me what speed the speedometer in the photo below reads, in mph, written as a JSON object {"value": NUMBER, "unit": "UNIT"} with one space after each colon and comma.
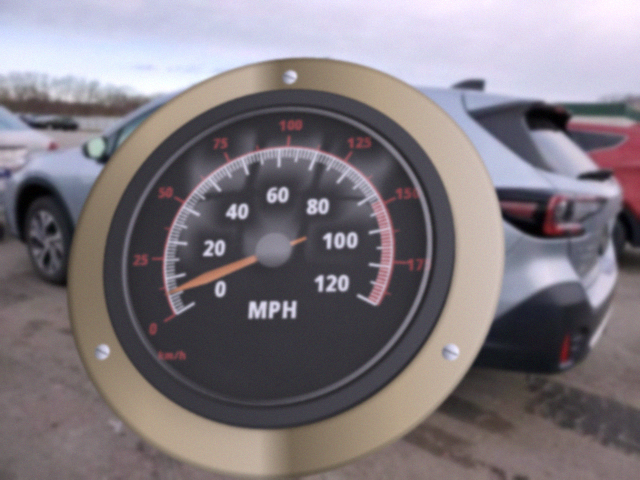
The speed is {"value": 5, "unit": "mph"}
